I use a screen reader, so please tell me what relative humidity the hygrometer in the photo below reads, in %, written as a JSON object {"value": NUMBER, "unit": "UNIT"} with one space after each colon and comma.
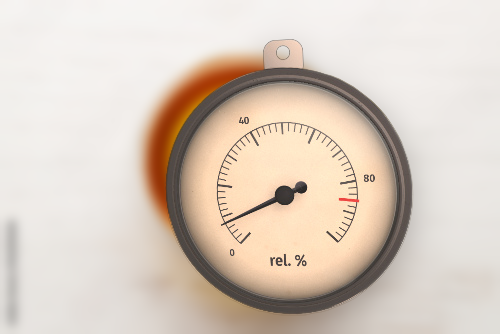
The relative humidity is {"value": 8, "unit": "%"}
